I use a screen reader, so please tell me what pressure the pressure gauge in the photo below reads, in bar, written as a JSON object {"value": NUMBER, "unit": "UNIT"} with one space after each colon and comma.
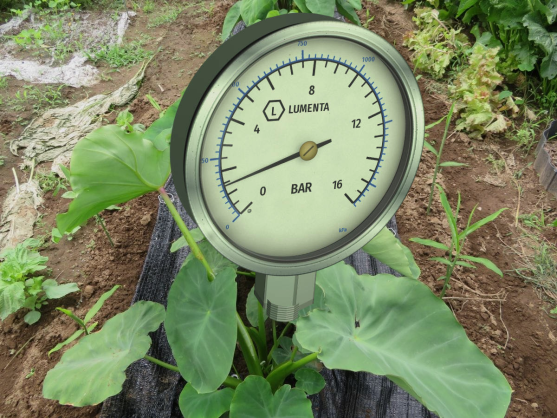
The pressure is {"value": 1.5, "unit": "bar"}
